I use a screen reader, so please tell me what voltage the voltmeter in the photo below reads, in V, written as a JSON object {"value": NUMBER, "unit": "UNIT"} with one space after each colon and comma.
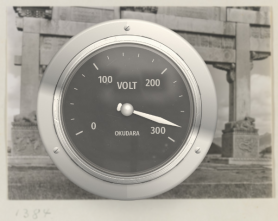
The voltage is {"value": 280, "unit": "V"}
